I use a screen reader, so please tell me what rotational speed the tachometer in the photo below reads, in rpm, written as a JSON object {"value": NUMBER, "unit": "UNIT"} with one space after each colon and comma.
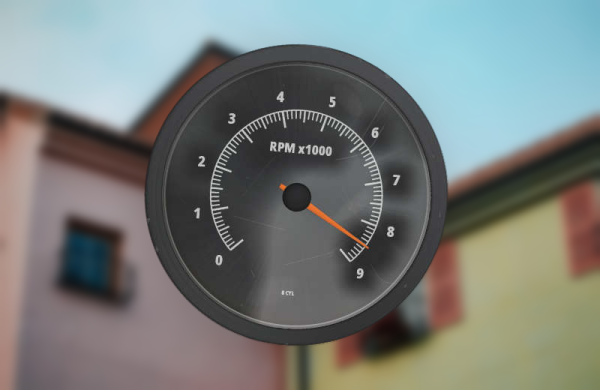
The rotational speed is {"value": 8500, "unit": "rpm"}
